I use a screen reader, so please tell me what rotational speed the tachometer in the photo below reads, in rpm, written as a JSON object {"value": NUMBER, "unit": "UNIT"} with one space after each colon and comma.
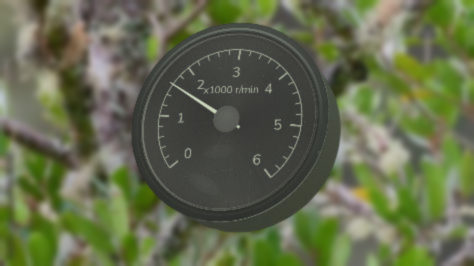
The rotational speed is {"value": 1600, "unit": "rpm"}
